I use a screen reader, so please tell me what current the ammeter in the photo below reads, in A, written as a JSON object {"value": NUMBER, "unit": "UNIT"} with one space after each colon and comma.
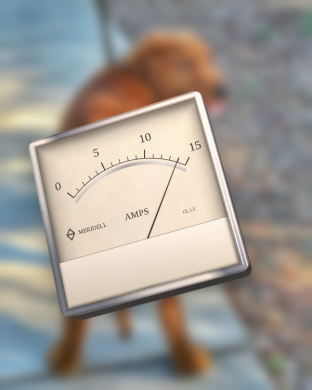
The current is {"value": 14, "unit": "A"}
